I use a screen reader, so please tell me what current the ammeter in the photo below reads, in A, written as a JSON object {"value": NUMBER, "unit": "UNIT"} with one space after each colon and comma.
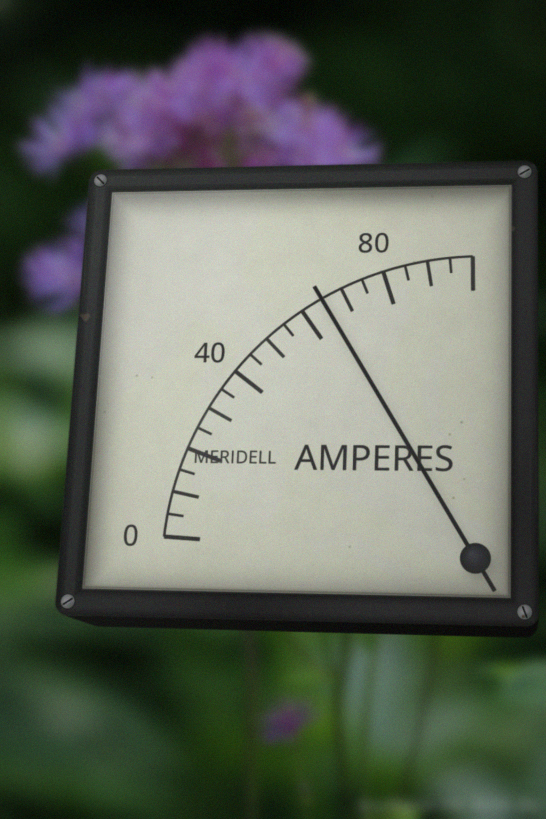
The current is {"value": 65, "unit": "A"}
